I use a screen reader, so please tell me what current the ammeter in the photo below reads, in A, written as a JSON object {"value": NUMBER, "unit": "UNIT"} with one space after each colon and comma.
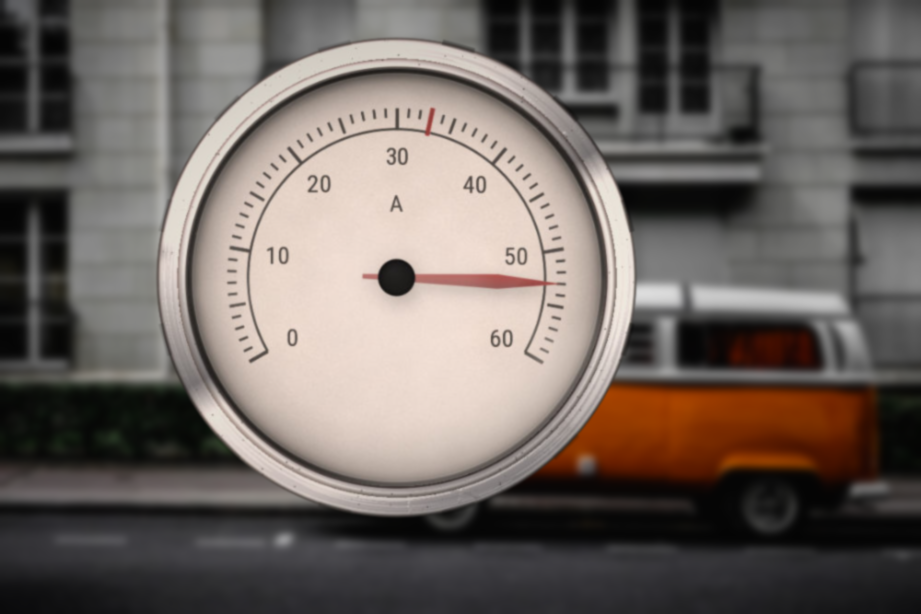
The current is {"value": 53, "unit": "A"}
